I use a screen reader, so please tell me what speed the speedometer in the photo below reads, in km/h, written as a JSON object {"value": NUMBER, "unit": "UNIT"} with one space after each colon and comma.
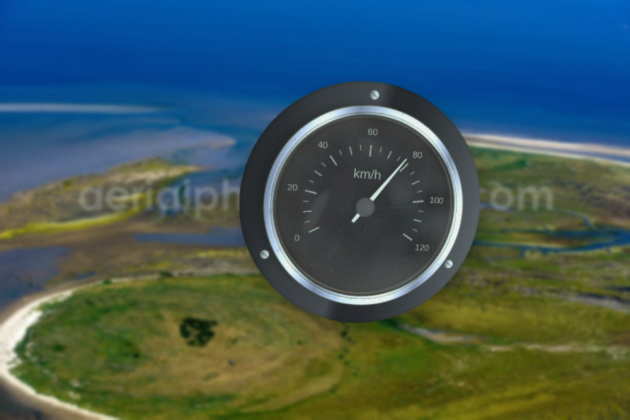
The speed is {"value": 77.5, "unit": "km/h"}
